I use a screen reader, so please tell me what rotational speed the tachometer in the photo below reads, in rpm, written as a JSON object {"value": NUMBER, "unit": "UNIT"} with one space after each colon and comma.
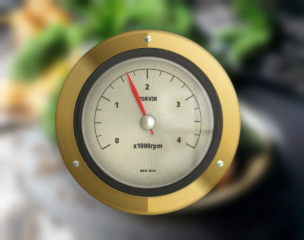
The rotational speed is {"value": 1625, "unit": "rpm"}
